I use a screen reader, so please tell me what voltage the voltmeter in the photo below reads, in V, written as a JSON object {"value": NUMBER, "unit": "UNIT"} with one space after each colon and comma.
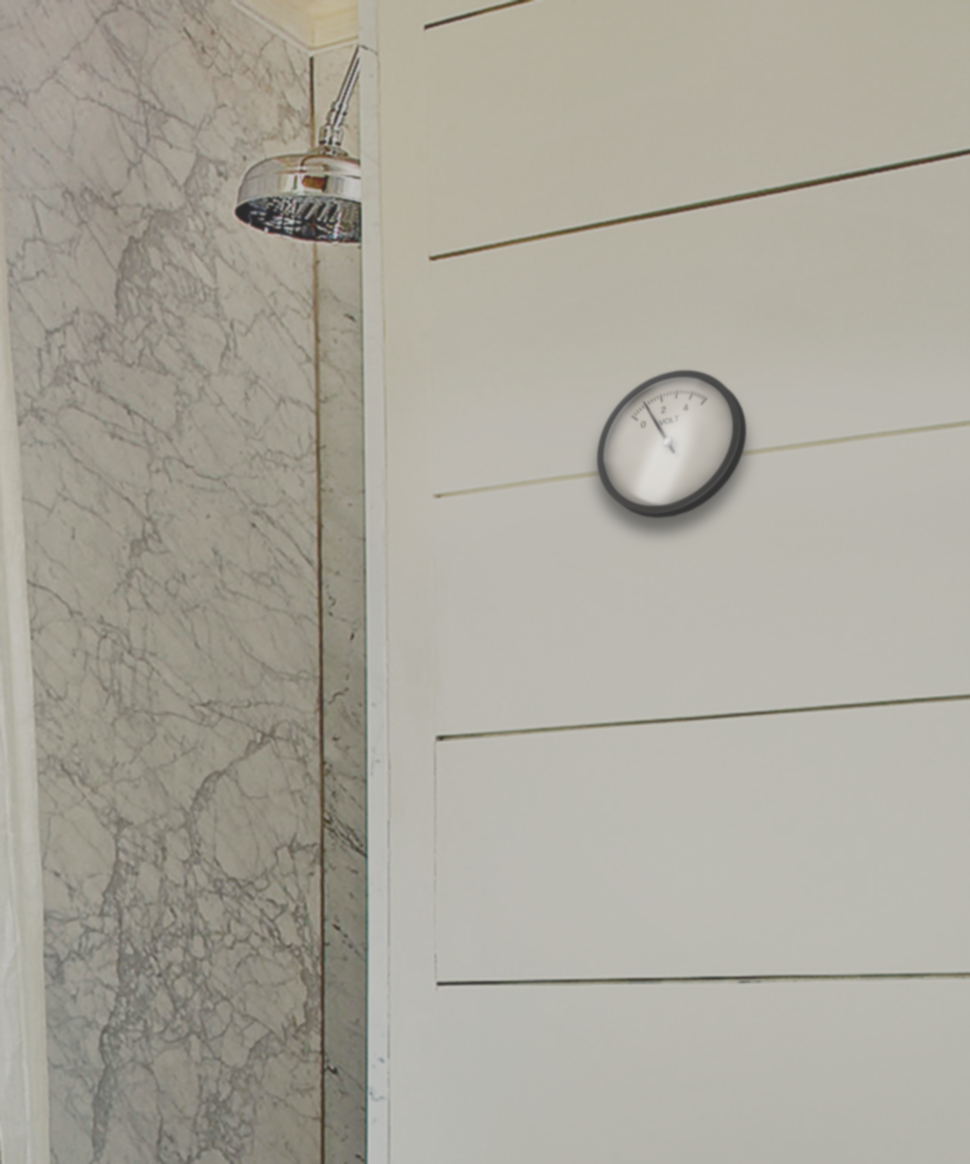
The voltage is {"value": 1, "unit": "V"}
